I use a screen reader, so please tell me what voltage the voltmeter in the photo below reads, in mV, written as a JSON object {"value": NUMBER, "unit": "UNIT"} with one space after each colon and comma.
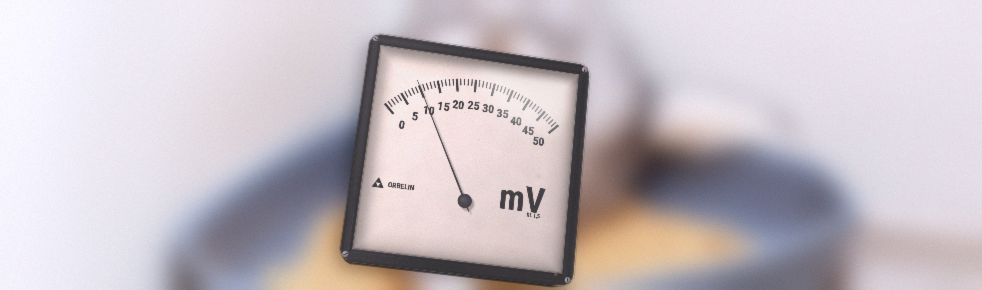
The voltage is {"value": 10, "unit": "mV"}
